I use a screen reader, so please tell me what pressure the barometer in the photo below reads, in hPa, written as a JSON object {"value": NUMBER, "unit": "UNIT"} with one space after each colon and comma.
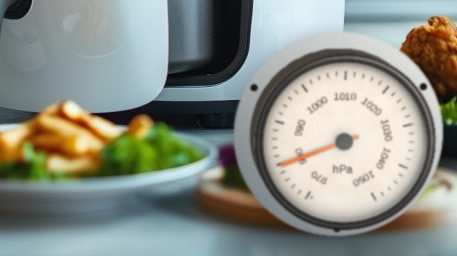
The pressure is {"value": 980, "unit": "hPa"}
